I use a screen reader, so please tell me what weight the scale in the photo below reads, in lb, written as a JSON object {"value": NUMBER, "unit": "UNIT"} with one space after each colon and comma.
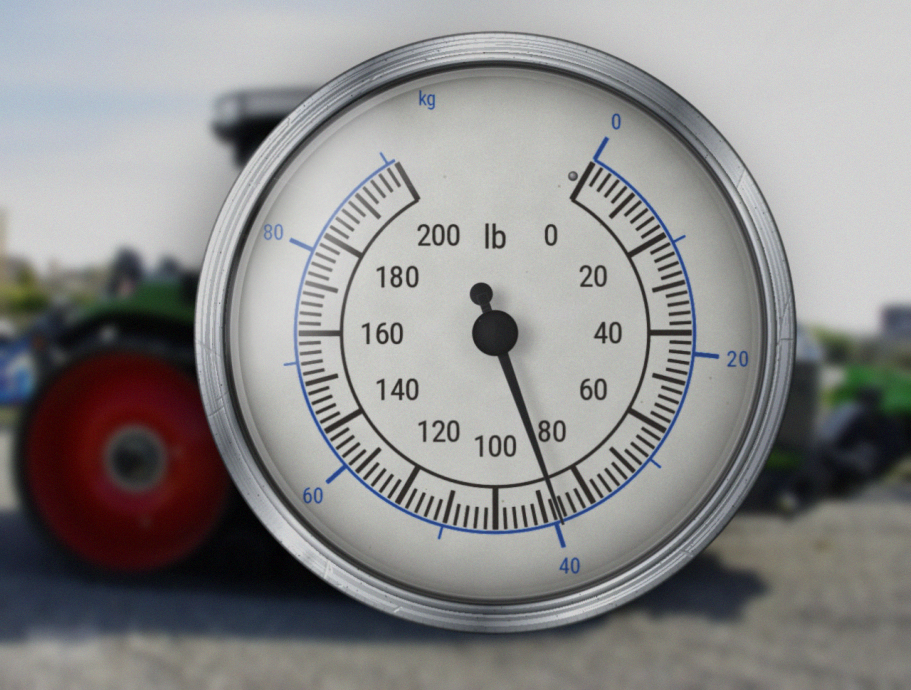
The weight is {"value": 87, "unit": "lb"}
